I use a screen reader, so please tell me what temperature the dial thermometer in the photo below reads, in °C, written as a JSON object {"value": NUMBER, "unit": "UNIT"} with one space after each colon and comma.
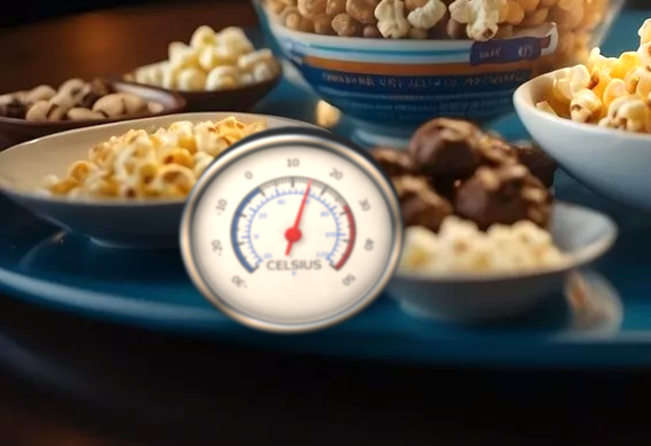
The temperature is {"value": 15, "unit": "°C"}
